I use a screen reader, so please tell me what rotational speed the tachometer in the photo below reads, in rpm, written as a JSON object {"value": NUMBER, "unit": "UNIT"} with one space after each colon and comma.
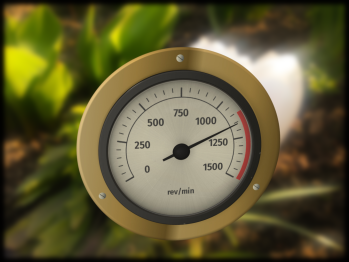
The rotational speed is {"value": 1150, "unit": "rpm"}
